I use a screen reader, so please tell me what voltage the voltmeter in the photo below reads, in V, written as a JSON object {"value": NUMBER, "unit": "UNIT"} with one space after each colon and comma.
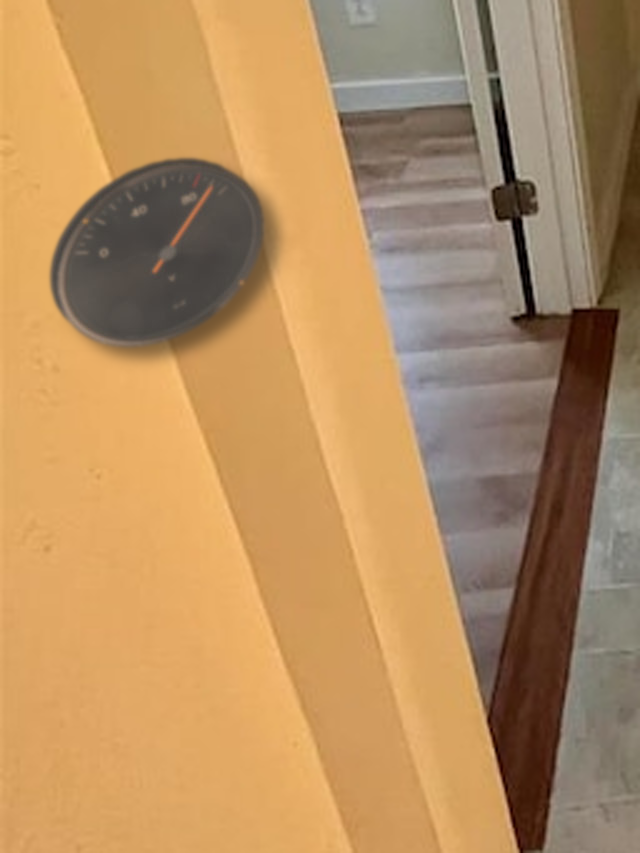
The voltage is {"value": 90, "unit": "V"}
